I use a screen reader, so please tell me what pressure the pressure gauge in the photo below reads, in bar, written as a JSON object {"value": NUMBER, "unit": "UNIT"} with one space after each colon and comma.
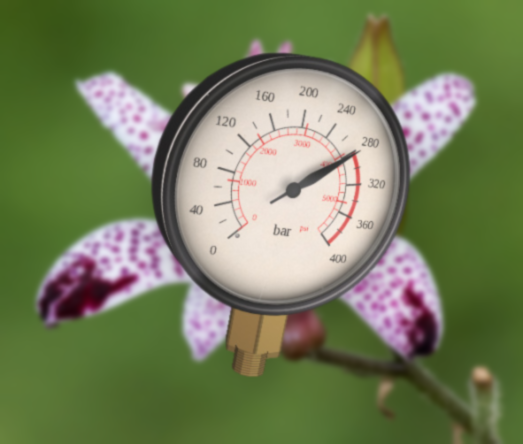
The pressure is {"value": 280, "unit": "bar"}
